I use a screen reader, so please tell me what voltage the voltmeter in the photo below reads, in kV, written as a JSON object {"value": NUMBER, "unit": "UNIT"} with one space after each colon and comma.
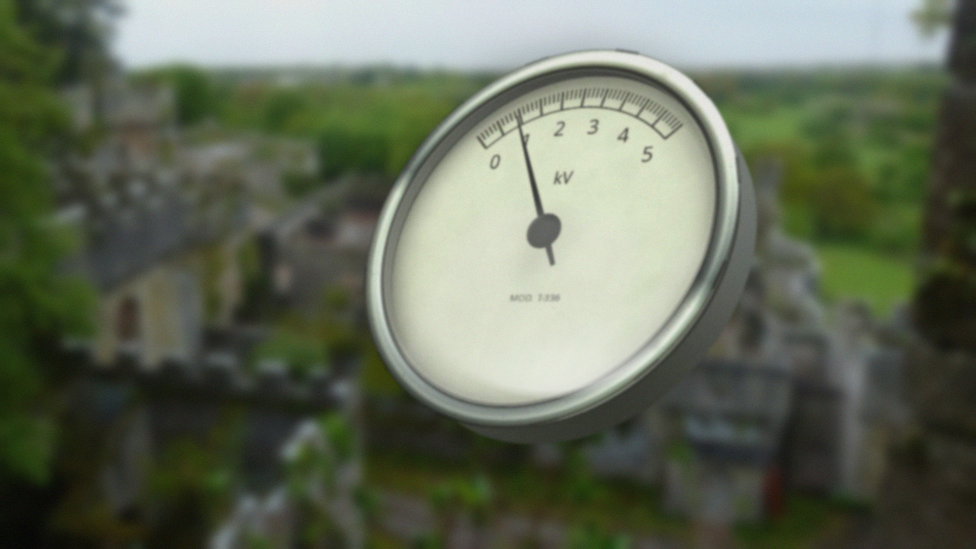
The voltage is {"value": 1, "unit": "kV"}
